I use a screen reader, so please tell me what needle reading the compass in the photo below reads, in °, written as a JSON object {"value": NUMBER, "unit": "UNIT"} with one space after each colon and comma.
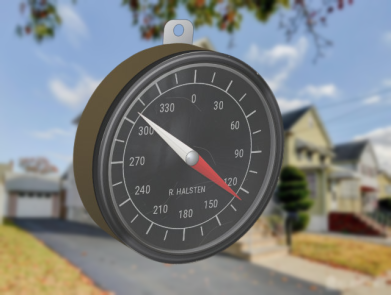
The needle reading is {"value": 127.5, "unit": "°"}
